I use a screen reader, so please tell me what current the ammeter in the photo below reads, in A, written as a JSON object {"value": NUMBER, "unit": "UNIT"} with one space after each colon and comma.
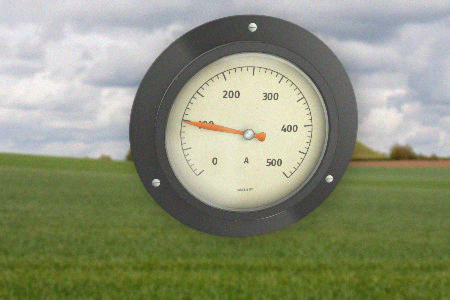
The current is {"value": 100, "unit": "A"}
